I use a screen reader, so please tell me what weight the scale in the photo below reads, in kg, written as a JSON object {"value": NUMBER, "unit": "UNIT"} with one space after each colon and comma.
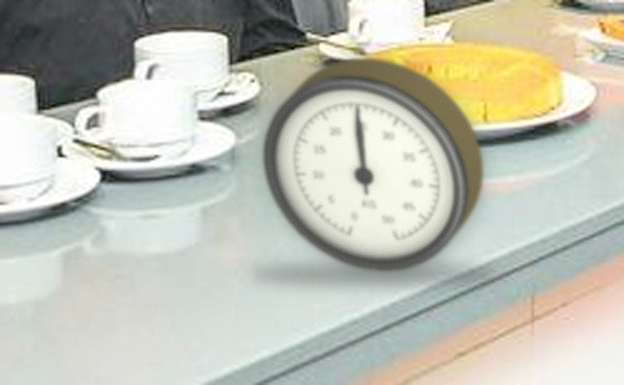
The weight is {"value": 25, "unit": "kg"}
